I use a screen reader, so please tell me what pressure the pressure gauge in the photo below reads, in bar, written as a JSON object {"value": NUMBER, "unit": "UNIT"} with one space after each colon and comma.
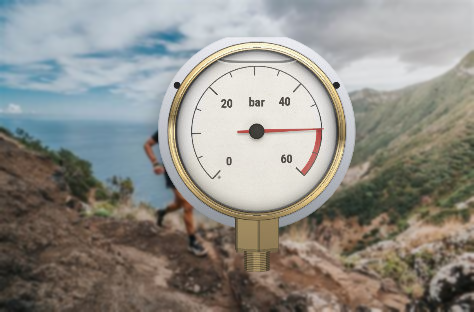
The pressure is {"value": 50, "unit": "bar"}
